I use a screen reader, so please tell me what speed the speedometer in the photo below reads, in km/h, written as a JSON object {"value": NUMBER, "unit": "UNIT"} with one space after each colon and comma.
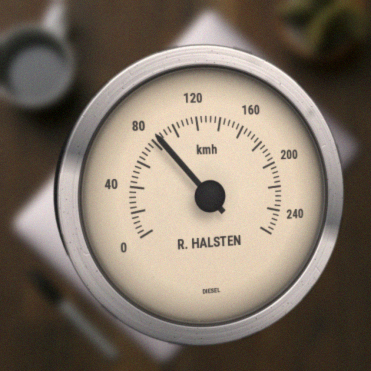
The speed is {"value": 84, "unit": "km/h"}
